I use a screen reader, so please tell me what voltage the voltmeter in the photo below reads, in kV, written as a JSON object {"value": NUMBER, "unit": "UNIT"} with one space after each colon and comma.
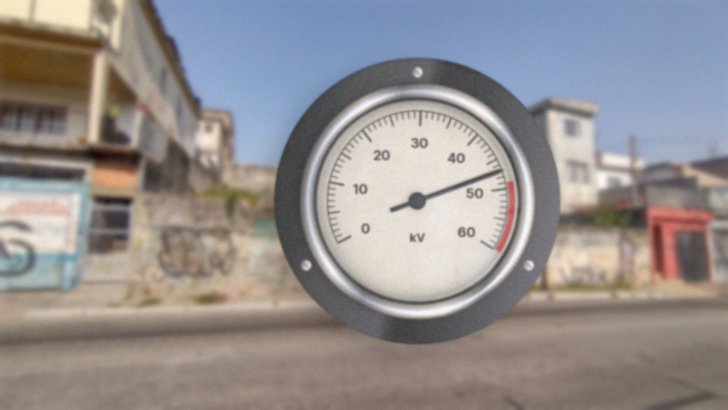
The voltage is {"value": 47, "unit": "kV"}
